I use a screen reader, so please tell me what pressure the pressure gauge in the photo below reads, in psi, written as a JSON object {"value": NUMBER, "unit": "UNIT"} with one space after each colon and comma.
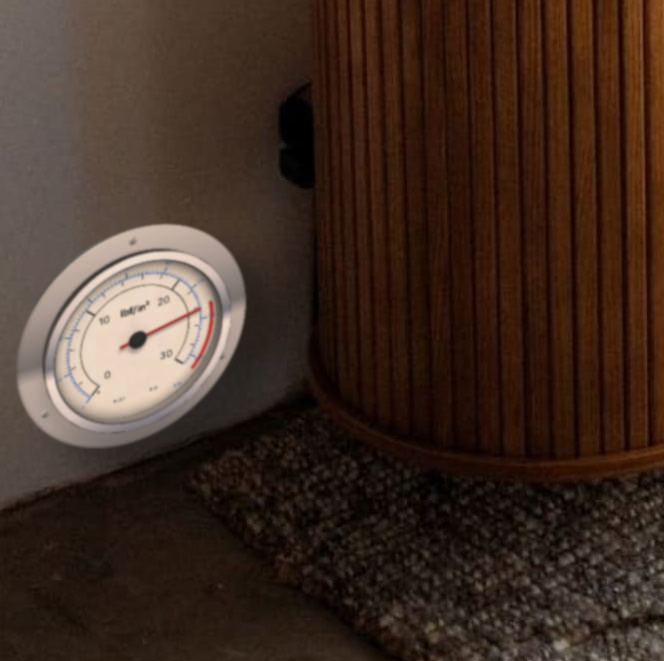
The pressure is {"value": 24, "unit": "psi"}
